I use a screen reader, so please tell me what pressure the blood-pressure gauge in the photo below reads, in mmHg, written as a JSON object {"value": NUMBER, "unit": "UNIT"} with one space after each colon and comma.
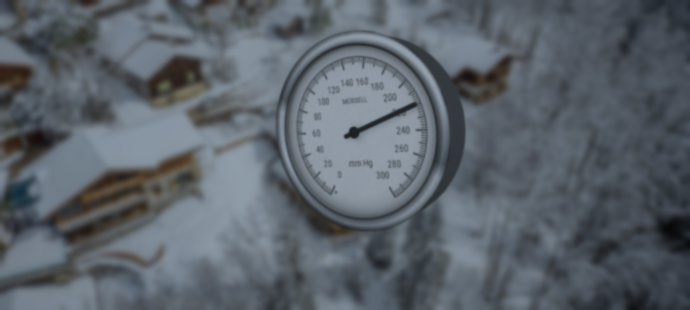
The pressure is {"value": 220, "unit": "mmHg"}
